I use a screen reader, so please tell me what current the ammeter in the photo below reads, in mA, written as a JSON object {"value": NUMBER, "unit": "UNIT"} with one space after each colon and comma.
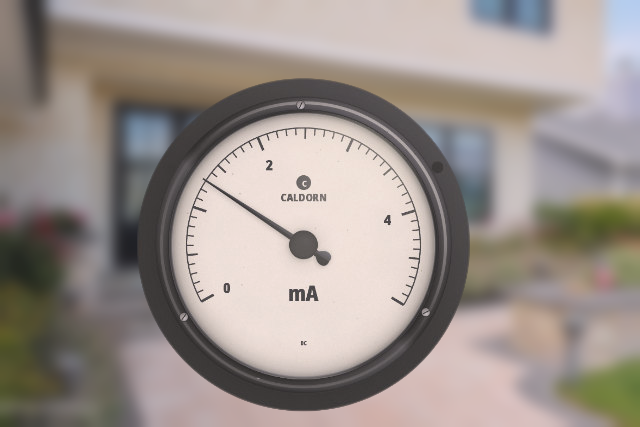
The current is {"value": 1.3, "unit": "mA"}
